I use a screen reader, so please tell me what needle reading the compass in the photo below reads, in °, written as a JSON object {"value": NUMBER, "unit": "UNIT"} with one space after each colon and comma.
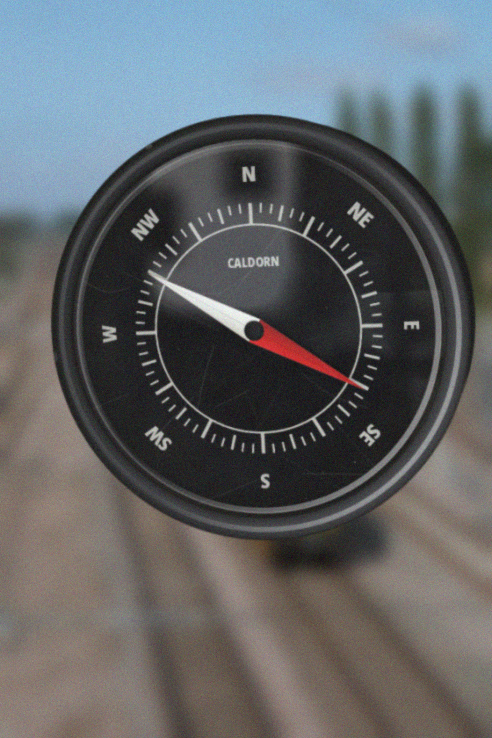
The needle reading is {"value": 120, "unit": "°"}
